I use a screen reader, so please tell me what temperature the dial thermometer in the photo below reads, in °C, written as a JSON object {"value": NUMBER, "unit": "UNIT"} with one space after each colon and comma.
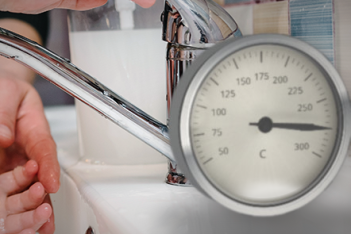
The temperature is {"value": 275, "unit": "°C"}
